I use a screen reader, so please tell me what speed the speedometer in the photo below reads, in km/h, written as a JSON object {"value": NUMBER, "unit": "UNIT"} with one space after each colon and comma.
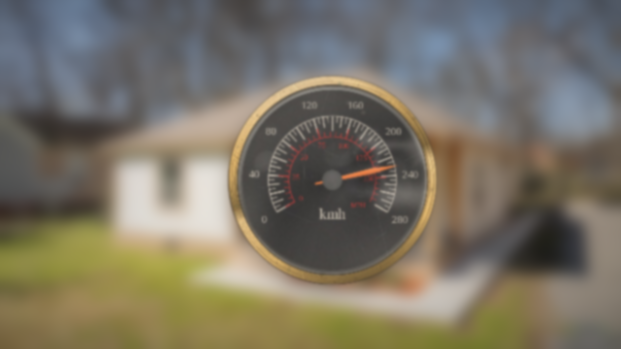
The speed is {"value": 230, "unit": "km/h"}
